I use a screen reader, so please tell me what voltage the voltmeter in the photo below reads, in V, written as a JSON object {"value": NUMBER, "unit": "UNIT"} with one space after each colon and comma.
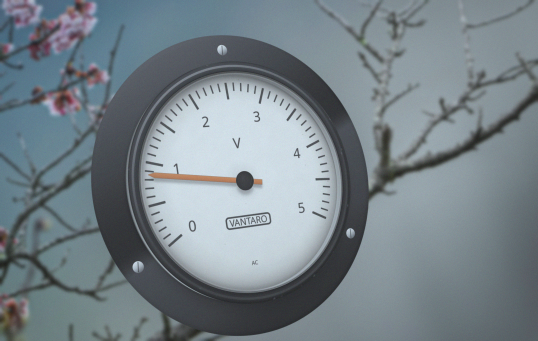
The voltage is {"value": 0.85, "unit": "V"}
